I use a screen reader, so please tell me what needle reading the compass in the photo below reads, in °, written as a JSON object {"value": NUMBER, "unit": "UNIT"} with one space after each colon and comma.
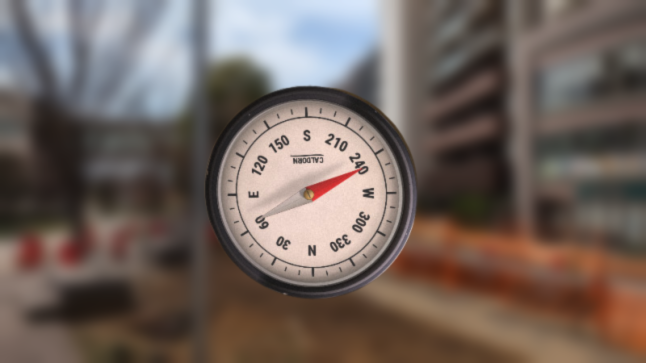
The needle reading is {"value": 245, "unit": "°"}
